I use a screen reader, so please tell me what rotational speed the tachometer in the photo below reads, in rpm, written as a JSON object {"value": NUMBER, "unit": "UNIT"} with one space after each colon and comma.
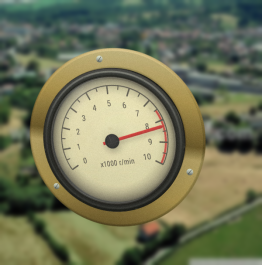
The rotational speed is {"value": 8250, "unit": "rpm"}
